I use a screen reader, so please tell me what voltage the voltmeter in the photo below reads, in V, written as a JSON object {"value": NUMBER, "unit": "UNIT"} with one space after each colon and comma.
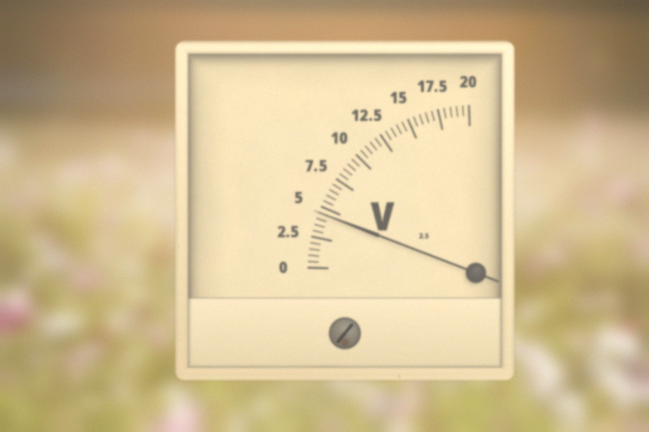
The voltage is {"value": 4.5, "unit": "V"}
